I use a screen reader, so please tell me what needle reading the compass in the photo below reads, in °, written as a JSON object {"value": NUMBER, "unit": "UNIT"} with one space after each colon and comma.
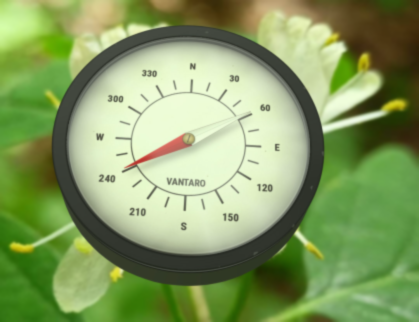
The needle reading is {"value": 240, "unit": "°"}
